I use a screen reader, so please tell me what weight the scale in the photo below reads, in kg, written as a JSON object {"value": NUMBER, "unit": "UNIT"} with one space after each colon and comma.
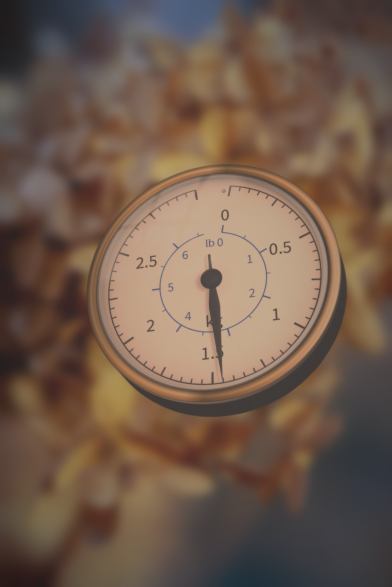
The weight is {"value": 1.45, "unit": "kg"}
